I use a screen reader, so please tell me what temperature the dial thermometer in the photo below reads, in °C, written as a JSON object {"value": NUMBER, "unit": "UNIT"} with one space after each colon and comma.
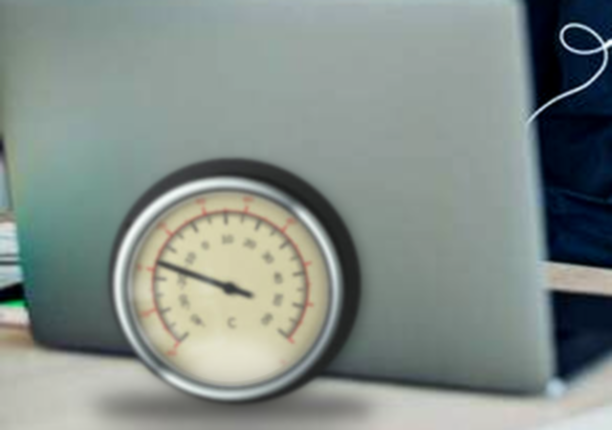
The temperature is {"value": -15, "unit": "°C"}
